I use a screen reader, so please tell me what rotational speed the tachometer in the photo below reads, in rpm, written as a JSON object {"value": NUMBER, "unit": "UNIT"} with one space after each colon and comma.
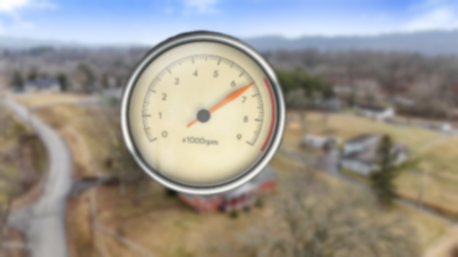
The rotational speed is {"value": 6500, "unit": "rpm"}
